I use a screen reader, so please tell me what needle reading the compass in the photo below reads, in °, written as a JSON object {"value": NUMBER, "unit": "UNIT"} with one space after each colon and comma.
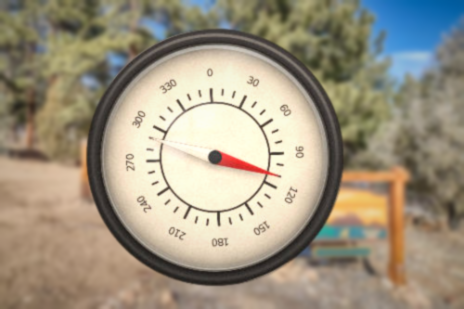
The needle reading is {"value": 110, "unit": "°"}
